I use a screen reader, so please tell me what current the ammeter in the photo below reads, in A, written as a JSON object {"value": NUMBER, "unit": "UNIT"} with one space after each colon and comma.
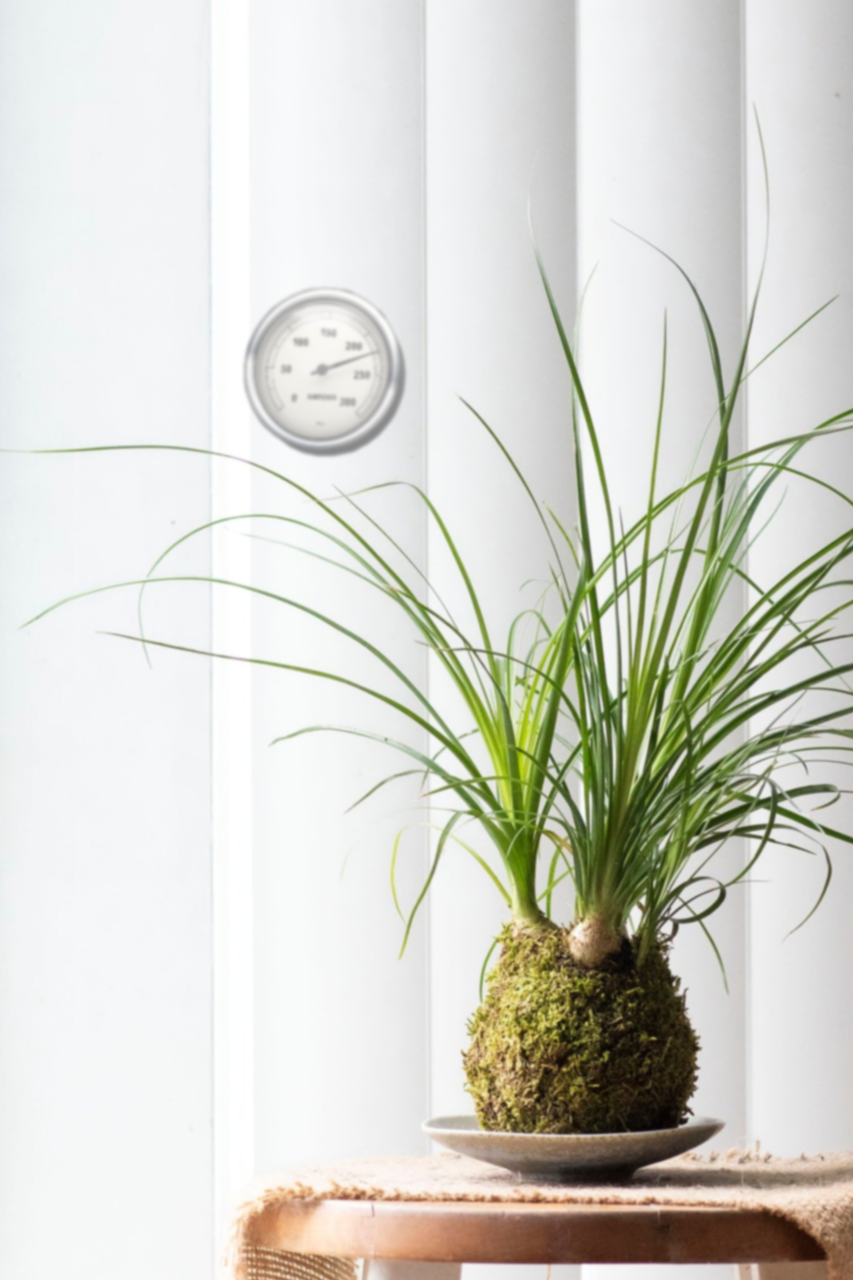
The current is {"value": 225, "unit": "A"}
